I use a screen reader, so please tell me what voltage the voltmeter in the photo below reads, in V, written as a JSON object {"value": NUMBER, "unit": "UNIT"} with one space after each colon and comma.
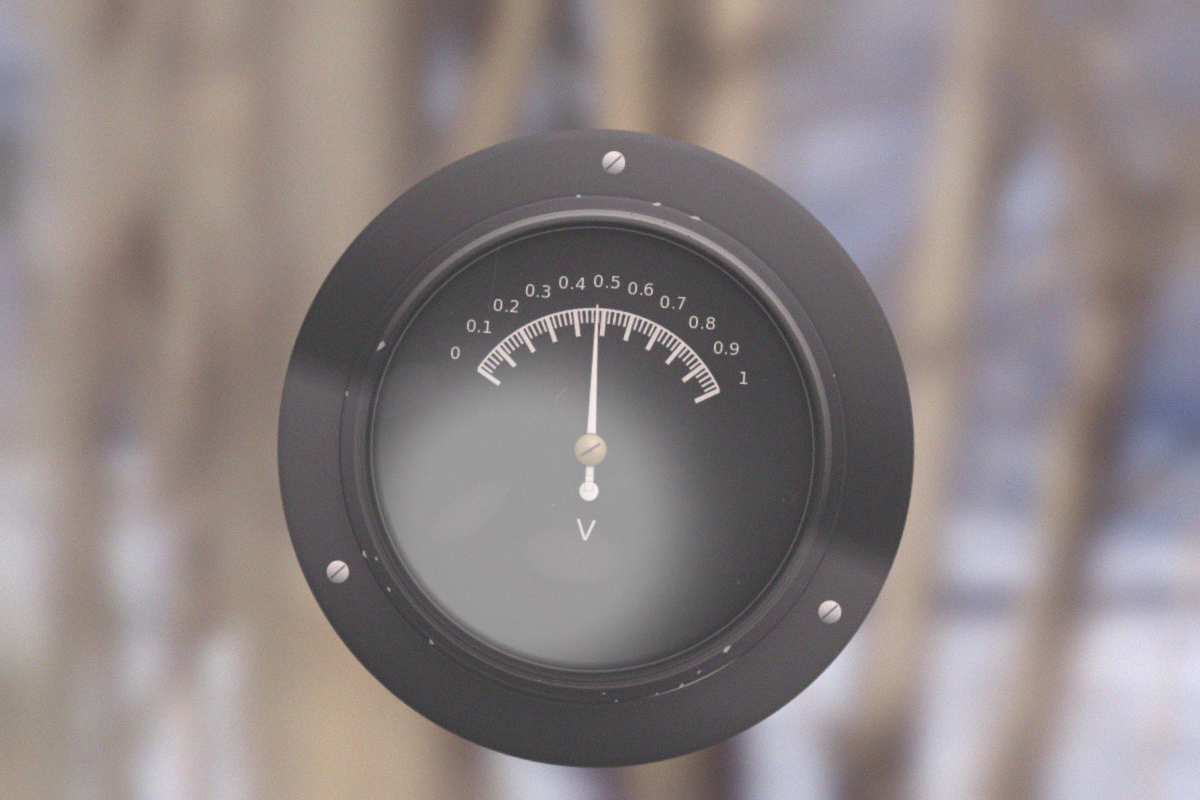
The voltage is {"value": 0.48, "unit": "V"}
